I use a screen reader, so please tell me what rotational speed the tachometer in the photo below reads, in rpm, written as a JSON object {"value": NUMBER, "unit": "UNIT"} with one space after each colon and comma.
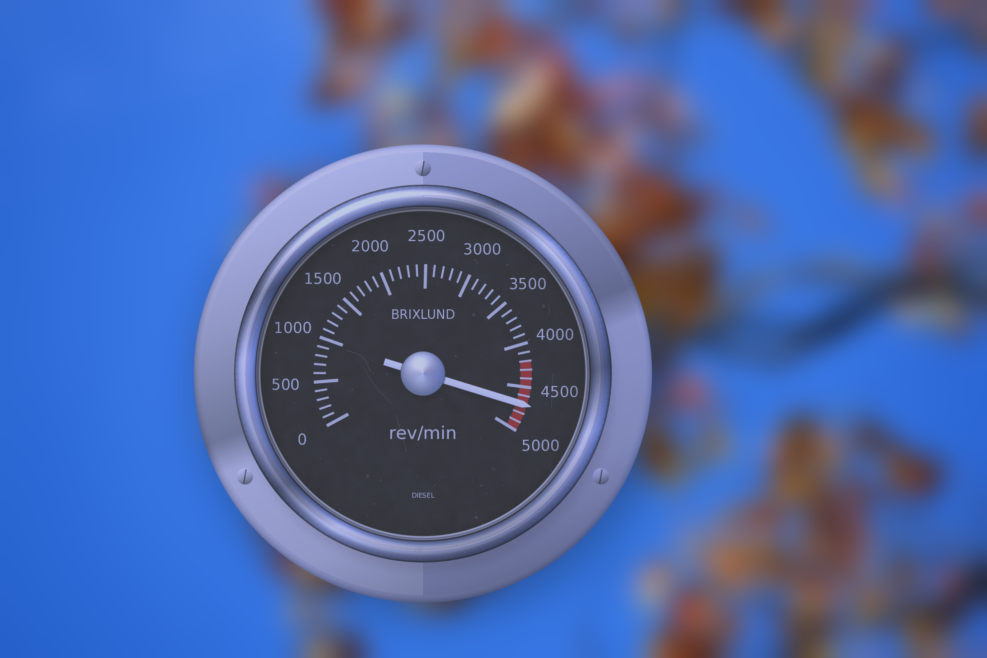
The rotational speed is {"value": 4700, "unit": "rpm"}
